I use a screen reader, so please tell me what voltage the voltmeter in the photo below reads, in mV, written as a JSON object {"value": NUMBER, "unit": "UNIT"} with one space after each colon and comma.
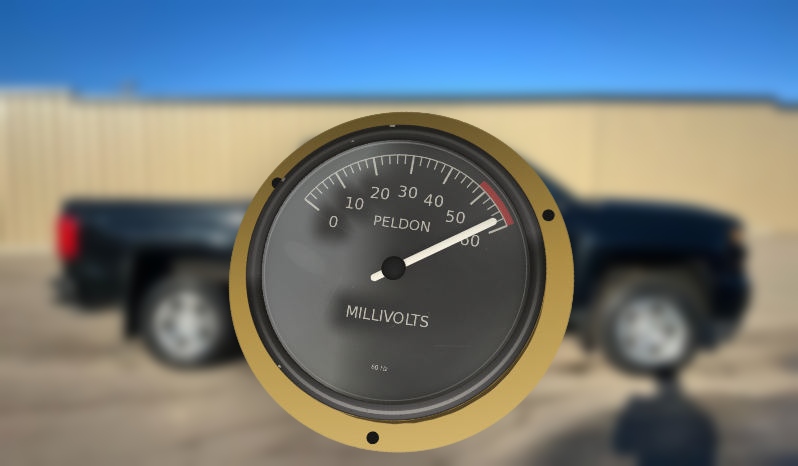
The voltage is {"value": 58, "unit": "mV"}
